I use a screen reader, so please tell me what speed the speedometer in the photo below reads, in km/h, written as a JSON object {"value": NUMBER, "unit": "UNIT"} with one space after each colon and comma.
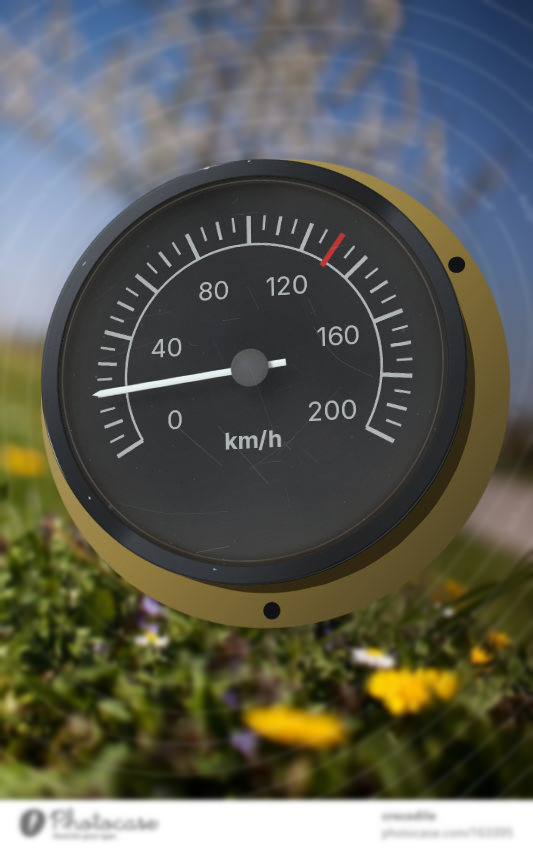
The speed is {"value": 20, "unit": "km/h"}
